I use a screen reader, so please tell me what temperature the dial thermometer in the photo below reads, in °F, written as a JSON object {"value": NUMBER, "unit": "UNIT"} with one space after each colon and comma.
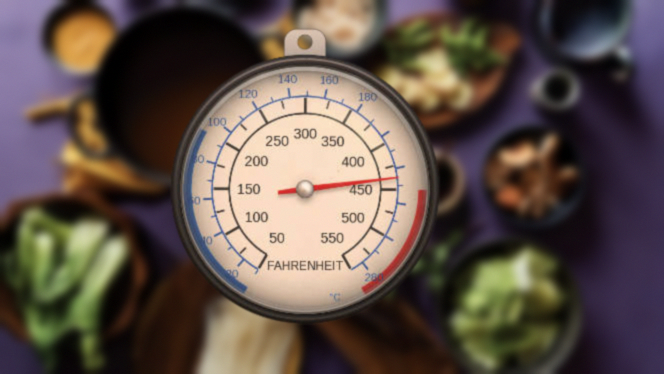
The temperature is {"value": 437.5, "unit": "°F"}
